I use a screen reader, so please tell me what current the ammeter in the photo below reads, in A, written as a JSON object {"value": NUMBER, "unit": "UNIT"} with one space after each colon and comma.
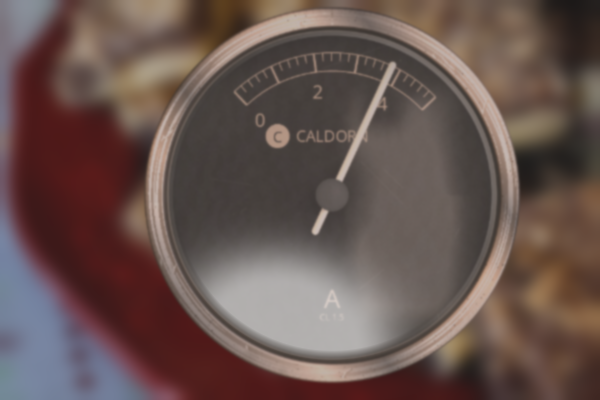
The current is {"value": 3.8, "unit": "A"}
